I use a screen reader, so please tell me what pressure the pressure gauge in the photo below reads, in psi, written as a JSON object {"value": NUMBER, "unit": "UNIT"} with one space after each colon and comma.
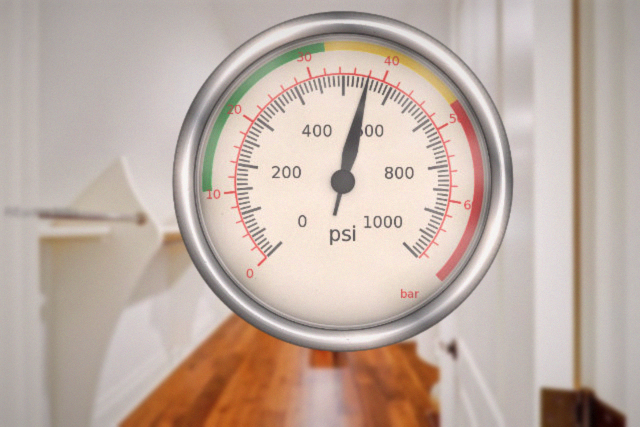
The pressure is {"value": 550, "unit": "psi"}
